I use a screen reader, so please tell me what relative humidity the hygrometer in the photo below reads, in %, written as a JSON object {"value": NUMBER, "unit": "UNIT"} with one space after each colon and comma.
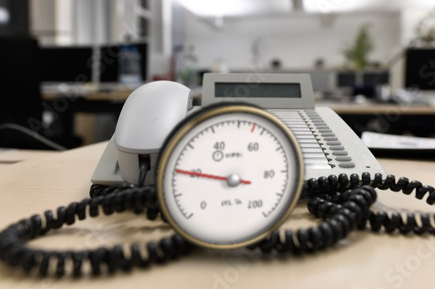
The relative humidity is {"value": 20, "unit": "%"}
